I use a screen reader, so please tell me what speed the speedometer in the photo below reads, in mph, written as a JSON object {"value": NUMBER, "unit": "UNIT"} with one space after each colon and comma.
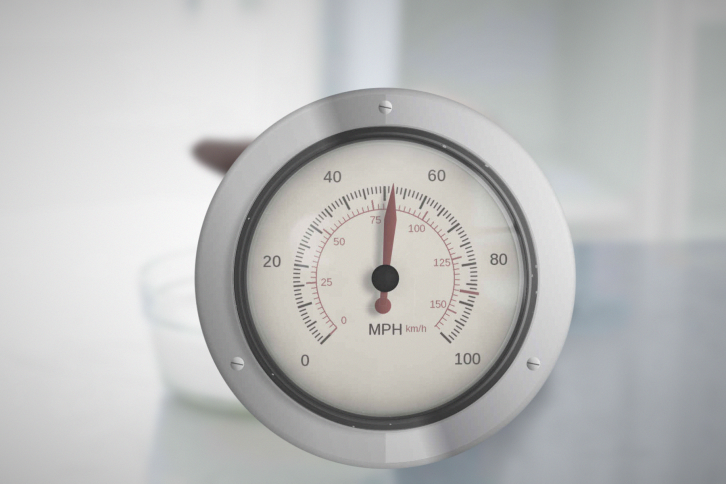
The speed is {"value": 52, "unit": "mph"}
